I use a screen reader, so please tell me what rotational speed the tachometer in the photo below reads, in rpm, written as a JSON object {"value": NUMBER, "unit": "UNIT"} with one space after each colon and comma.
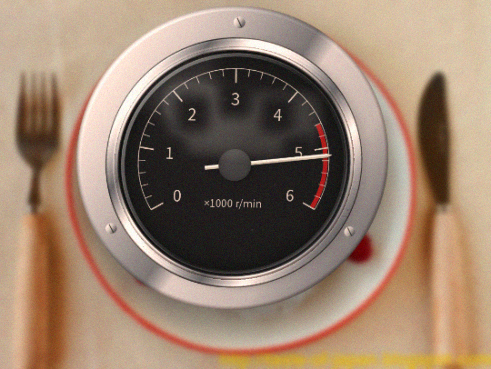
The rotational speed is {"value": 5100, "unit": "rpm"}
